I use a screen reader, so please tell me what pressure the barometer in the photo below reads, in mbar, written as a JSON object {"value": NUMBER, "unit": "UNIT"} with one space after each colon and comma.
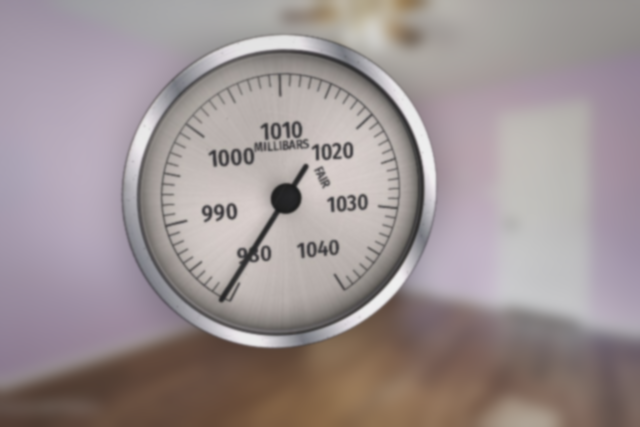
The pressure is {"value": 981, "unit": "mbar"}
